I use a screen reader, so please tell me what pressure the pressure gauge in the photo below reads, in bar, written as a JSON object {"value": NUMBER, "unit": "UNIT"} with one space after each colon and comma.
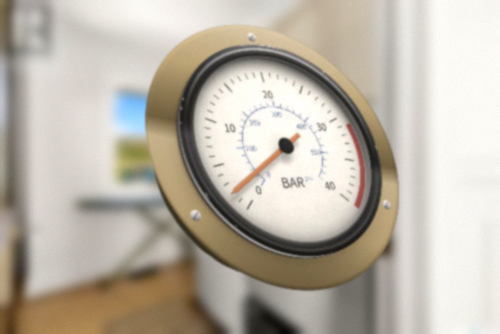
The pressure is {"value": 2, "unit": "bar"}
